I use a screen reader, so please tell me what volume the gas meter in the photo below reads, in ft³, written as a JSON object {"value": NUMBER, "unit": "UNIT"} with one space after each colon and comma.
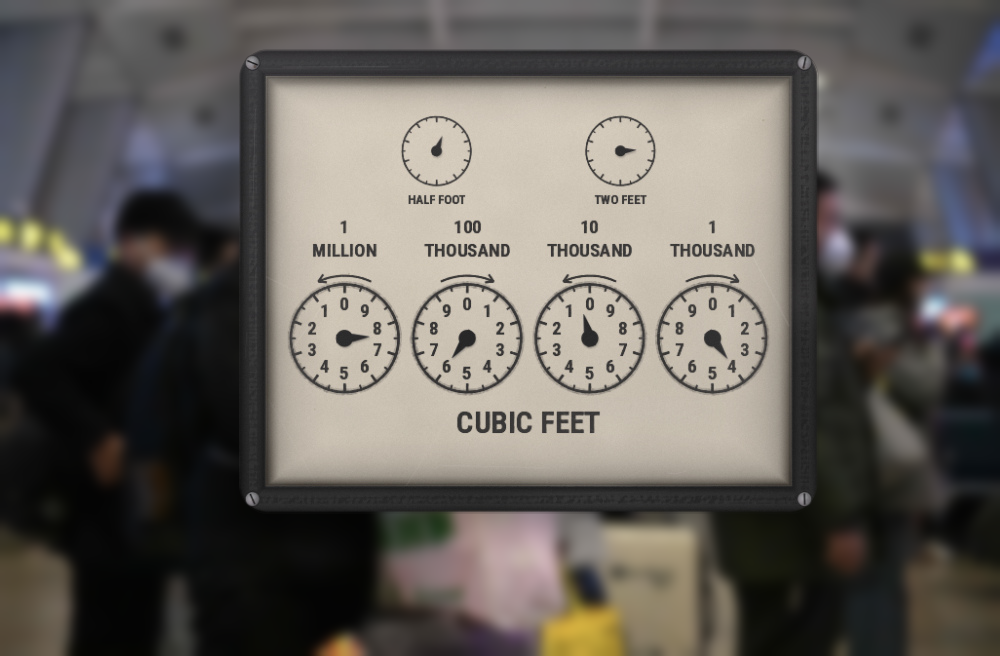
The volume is {"value": 760400, "unit": "ft³"}
